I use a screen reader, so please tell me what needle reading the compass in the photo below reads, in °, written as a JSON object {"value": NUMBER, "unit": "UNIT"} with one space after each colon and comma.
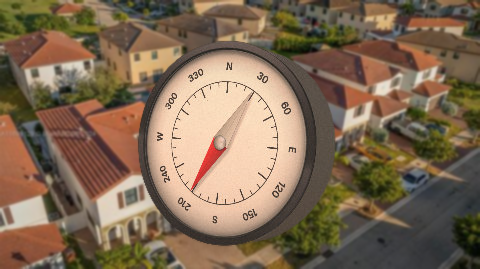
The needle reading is {"value": 210, "unit": "°"}
